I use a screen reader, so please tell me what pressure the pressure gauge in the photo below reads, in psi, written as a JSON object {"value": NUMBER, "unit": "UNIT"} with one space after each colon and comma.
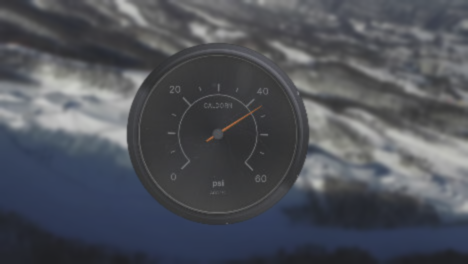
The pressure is {"value": 42.5, "unit": "psi"}
